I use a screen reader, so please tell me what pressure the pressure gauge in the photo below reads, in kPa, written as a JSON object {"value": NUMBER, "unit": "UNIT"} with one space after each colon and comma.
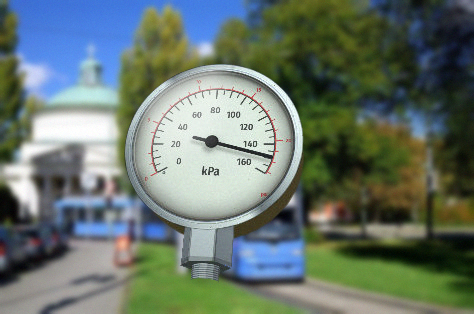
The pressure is {"value": 150, "unit": "kPa"}
